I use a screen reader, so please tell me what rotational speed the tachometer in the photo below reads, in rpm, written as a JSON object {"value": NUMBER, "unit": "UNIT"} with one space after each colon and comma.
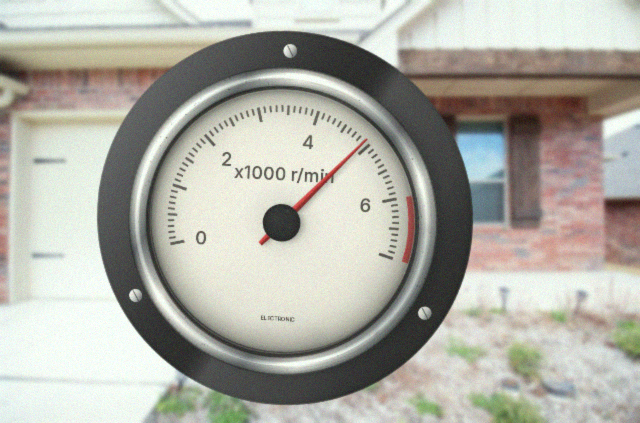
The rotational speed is {"value": 4900, "unit": "rpm"}
